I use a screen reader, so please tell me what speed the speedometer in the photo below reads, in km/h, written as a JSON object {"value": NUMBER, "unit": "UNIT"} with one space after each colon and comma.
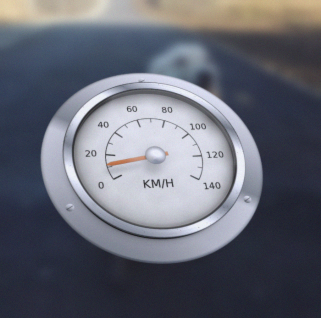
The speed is {"value": 10, "unit": "km/h"}
